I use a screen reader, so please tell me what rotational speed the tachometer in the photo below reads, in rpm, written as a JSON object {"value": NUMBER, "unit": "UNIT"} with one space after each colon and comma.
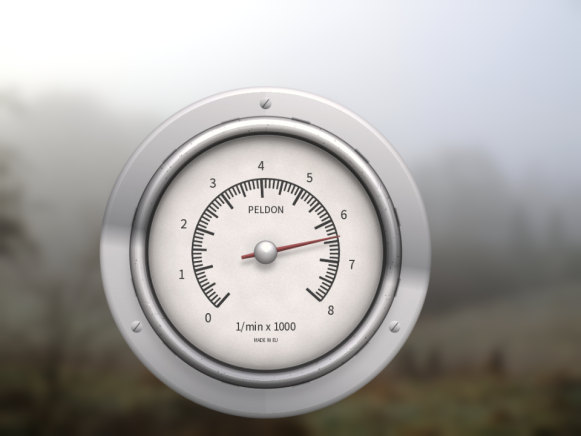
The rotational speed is {"value": 6400, "unit": "rpm"}
